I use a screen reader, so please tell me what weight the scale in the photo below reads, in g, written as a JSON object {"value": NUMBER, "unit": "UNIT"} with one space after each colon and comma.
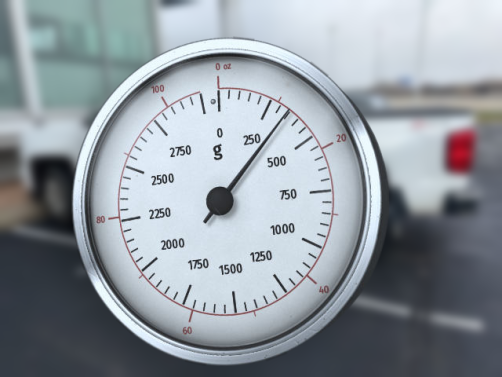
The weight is {"value": 350, "unit": "g"}
